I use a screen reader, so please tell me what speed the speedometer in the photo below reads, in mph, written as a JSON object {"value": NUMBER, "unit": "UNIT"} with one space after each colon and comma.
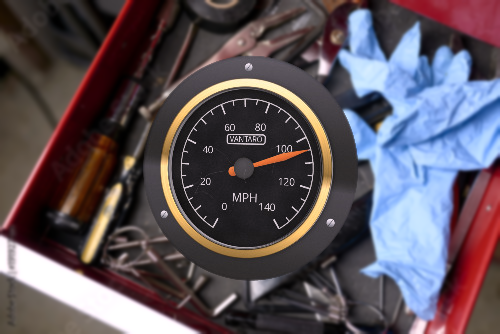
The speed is {"value": 105, "unit": "mph"}
